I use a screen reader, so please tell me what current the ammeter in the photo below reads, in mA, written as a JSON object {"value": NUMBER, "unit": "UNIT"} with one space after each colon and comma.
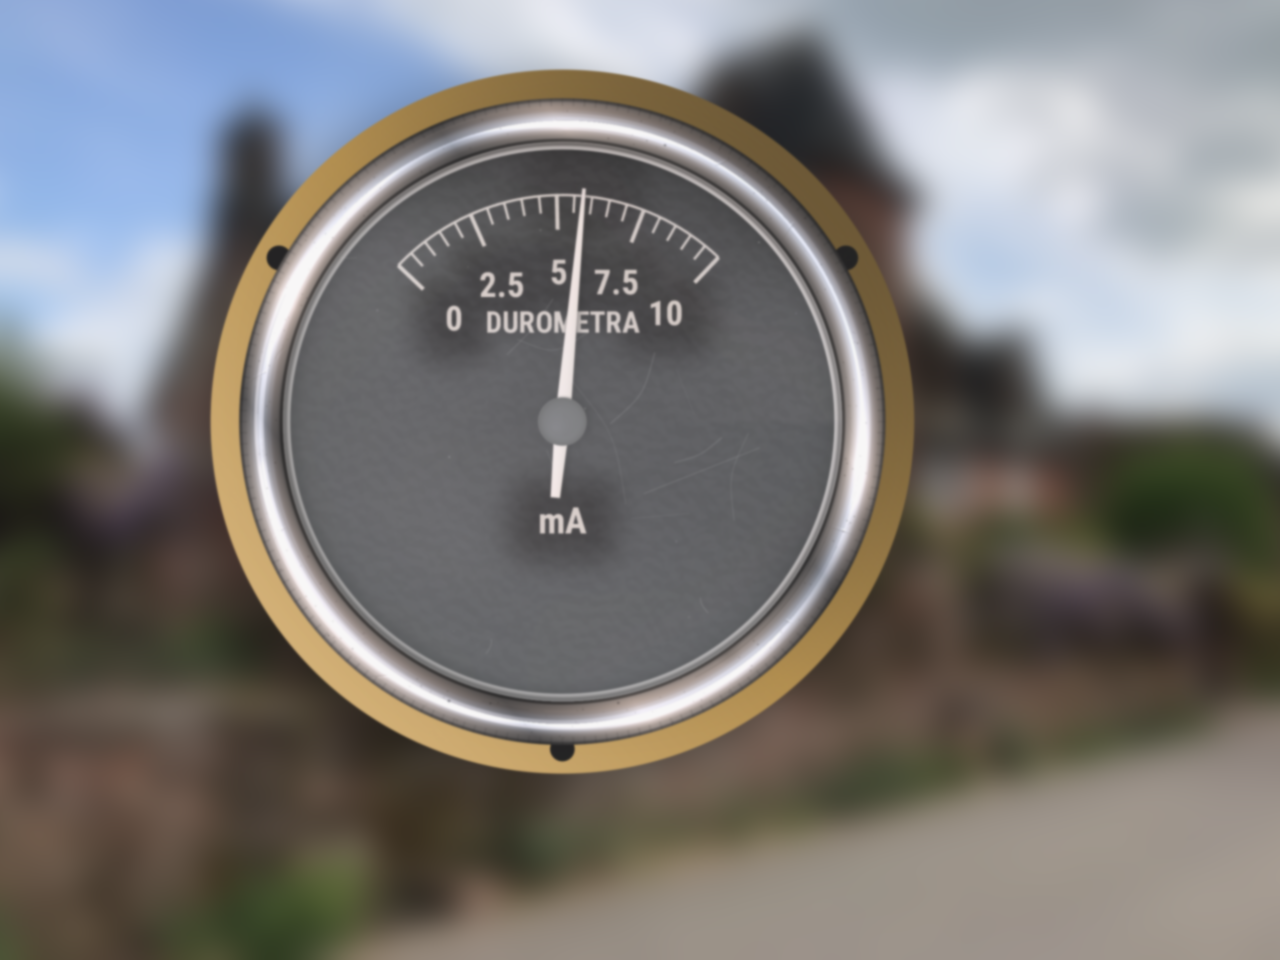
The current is {"value": 5.75, "unit": "mA"}
